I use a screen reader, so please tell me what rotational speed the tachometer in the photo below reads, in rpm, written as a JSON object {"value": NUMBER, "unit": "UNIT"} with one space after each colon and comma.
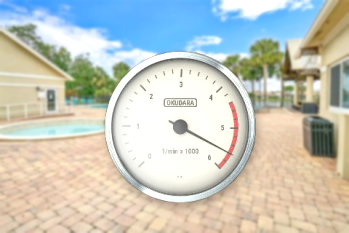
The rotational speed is {"value": 5600, "unit": "rpm"}
